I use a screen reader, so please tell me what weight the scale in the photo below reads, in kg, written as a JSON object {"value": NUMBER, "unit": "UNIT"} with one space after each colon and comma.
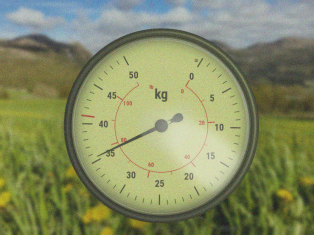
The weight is {"value": 35.5, "unit": "kg"}
